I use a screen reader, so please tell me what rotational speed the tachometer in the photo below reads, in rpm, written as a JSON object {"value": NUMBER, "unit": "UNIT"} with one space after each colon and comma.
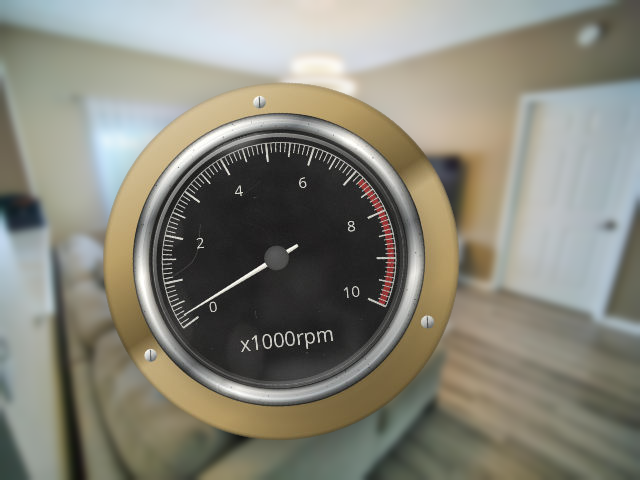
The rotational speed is {"value": 200, "unit": "rpm"}
